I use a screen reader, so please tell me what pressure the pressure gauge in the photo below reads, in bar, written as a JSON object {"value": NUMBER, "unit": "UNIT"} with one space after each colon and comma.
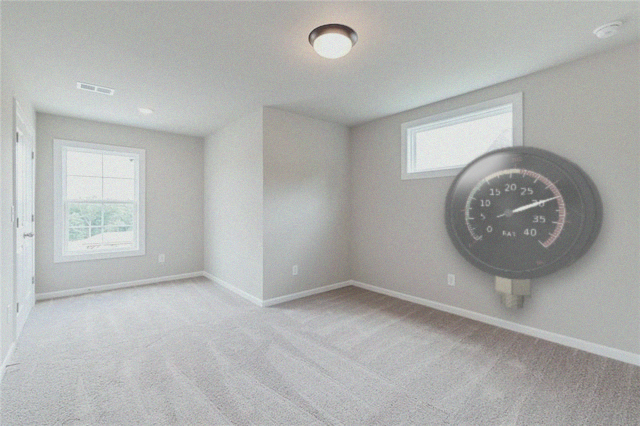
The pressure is {"value": 30, "unit": "bar"}
